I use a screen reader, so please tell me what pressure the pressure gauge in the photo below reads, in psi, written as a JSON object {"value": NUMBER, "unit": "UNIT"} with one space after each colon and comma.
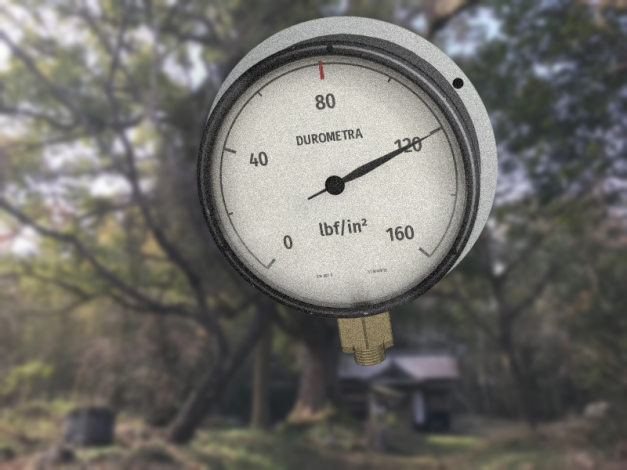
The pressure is {"value": 120, "unit": "psi"}
